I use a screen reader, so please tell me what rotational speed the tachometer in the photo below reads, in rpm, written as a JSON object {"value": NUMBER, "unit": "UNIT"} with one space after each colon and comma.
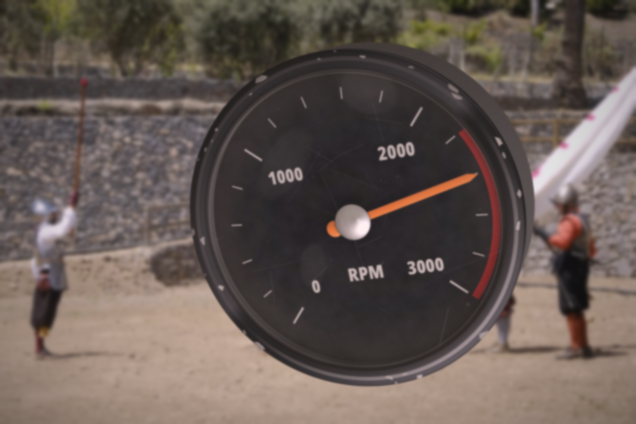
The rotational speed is {"value": 2400, "unit": "rpm"}
